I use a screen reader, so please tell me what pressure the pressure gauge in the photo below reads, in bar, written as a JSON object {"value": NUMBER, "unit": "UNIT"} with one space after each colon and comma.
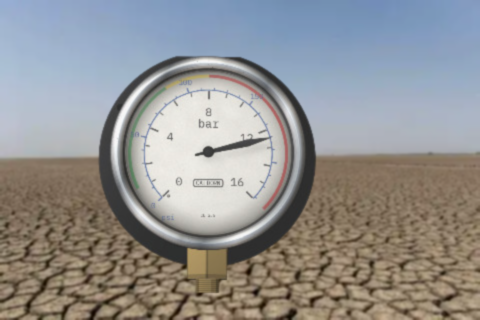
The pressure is {"value": 12.5, "unit": "bar"}
